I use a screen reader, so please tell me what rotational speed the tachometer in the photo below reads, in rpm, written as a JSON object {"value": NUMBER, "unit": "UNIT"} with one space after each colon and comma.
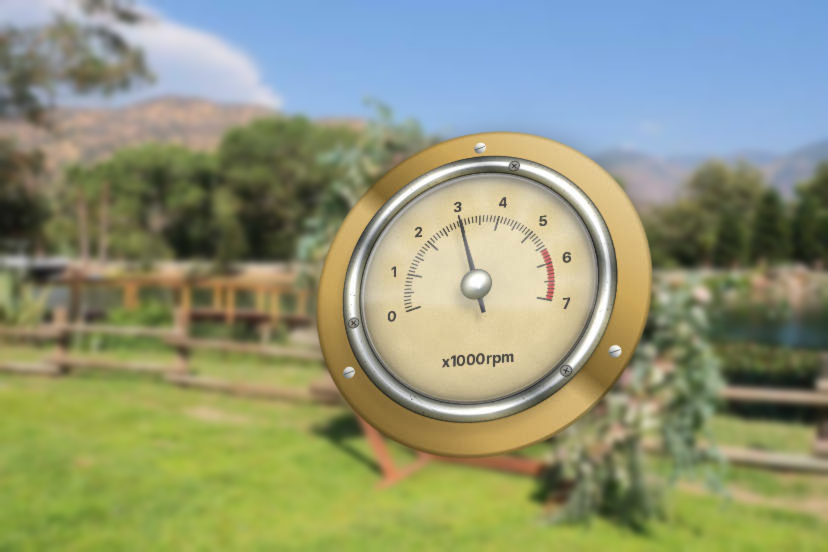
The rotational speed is {"value": 3000, "unit": "rpm"}
